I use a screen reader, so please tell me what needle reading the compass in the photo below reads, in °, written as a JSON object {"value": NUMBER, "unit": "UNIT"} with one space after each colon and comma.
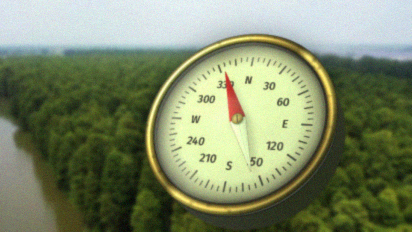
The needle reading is {"value": 335, "unit": "°"}
